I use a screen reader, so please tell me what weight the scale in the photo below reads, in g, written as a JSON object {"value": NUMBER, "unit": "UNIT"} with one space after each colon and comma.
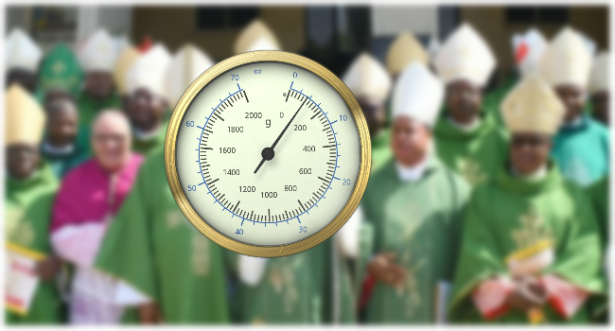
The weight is {"value": 100, "unit": "g"}
